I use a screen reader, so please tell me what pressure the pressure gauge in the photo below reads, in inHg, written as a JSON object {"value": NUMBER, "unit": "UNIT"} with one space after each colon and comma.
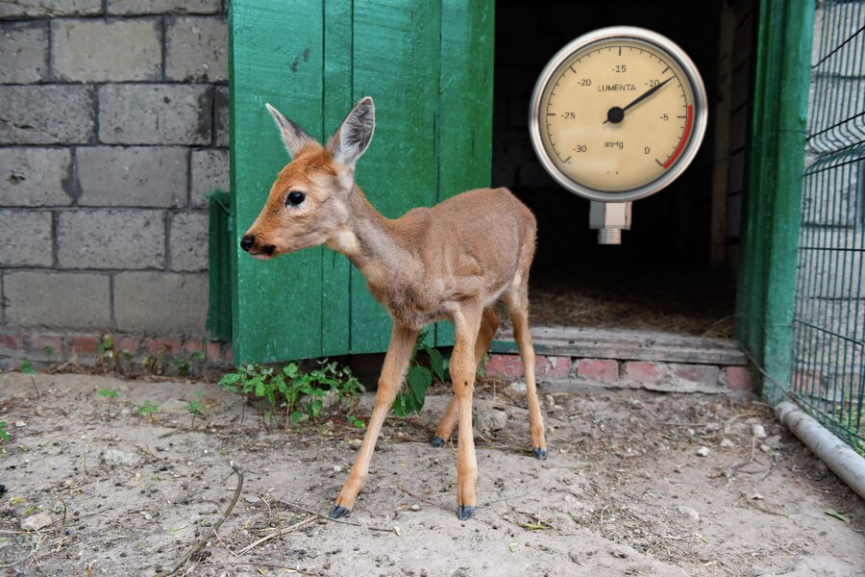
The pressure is {"value": -9, "unit": "inHg"}
